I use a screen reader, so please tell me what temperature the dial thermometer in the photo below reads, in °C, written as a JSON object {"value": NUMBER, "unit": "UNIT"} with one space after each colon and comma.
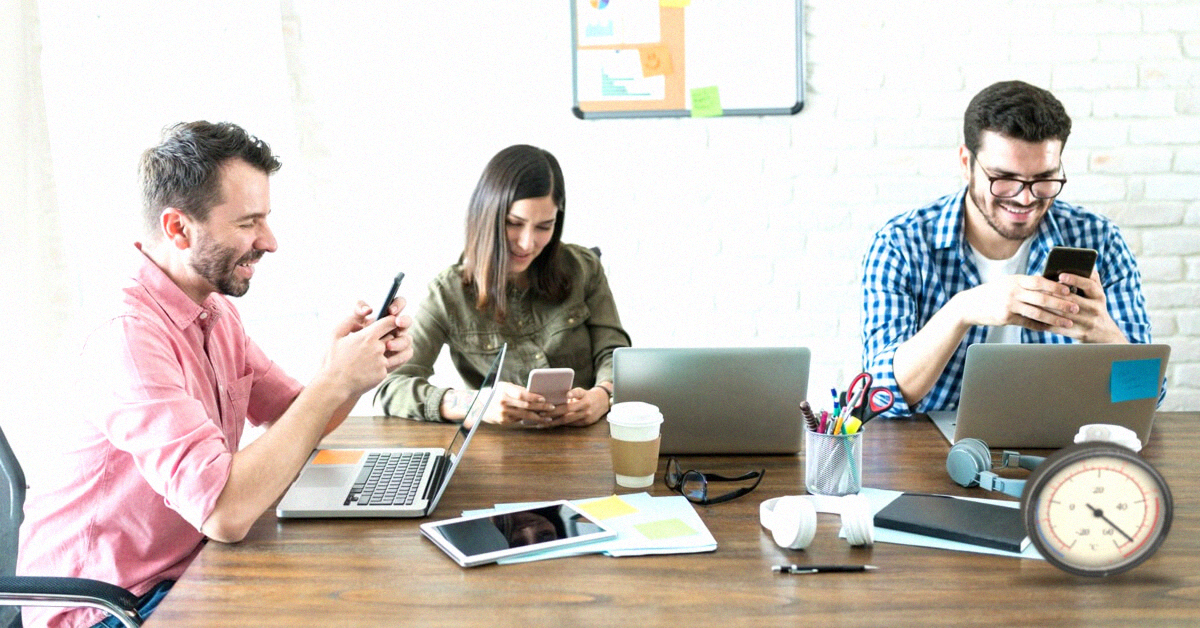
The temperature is {"value": 55, "unit": "°C"}
